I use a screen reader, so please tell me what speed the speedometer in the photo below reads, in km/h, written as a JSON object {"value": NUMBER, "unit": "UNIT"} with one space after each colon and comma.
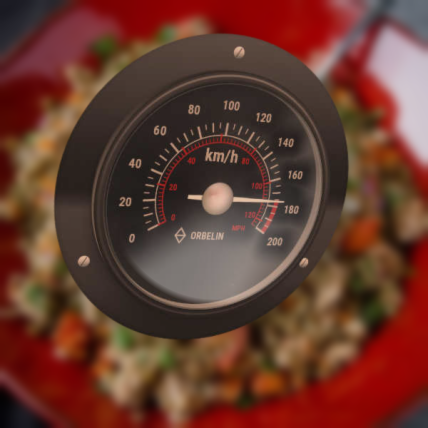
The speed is {"value": 175, "unit": "km/h"}
